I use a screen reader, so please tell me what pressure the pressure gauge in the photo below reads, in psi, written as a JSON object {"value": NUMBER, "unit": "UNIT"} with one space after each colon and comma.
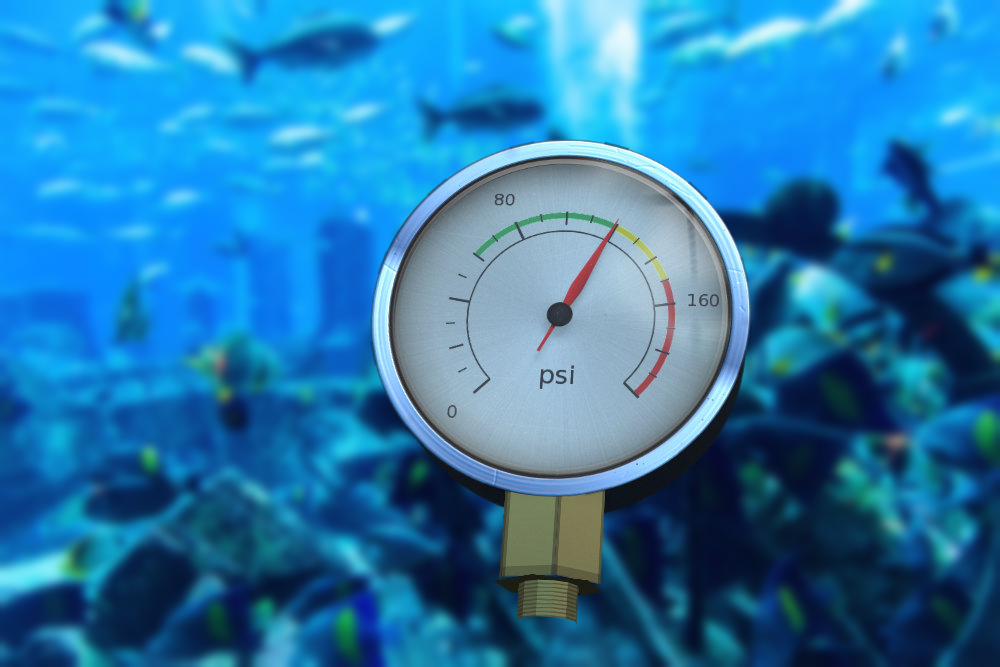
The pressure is {"value": 120, "unit": "psi"}
